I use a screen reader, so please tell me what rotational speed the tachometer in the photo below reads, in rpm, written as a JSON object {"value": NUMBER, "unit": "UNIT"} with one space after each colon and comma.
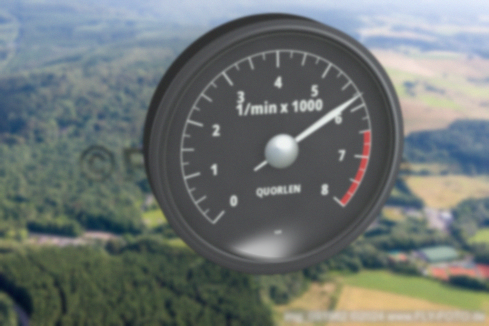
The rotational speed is {"value": 5750, "unit": "rpm"}
